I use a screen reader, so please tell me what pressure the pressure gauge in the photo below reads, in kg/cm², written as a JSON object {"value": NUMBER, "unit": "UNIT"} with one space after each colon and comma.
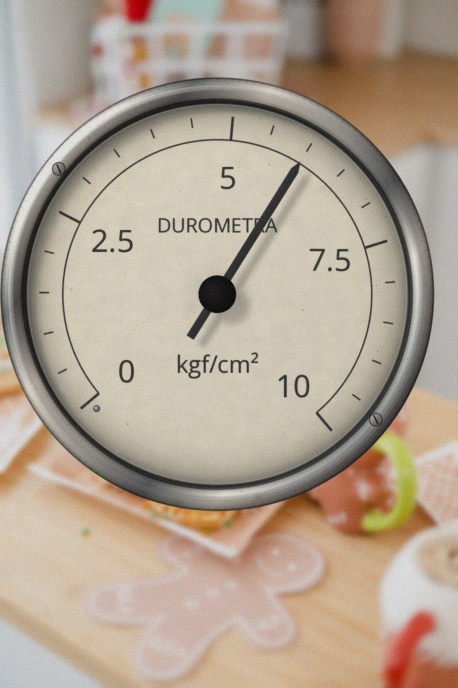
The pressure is {"value": 6, "unit": "kg/cm²"}
